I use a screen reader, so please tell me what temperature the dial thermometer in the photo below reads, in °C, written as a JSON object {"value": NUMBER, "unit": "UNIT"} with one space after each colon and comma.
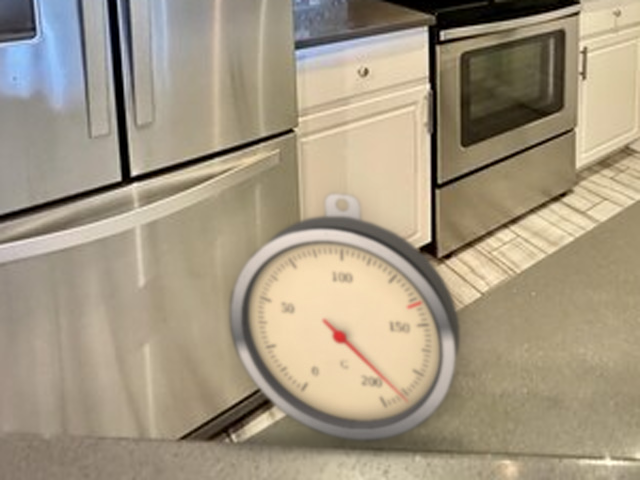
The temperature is {"value": 187.5, "unit": "°C"}
